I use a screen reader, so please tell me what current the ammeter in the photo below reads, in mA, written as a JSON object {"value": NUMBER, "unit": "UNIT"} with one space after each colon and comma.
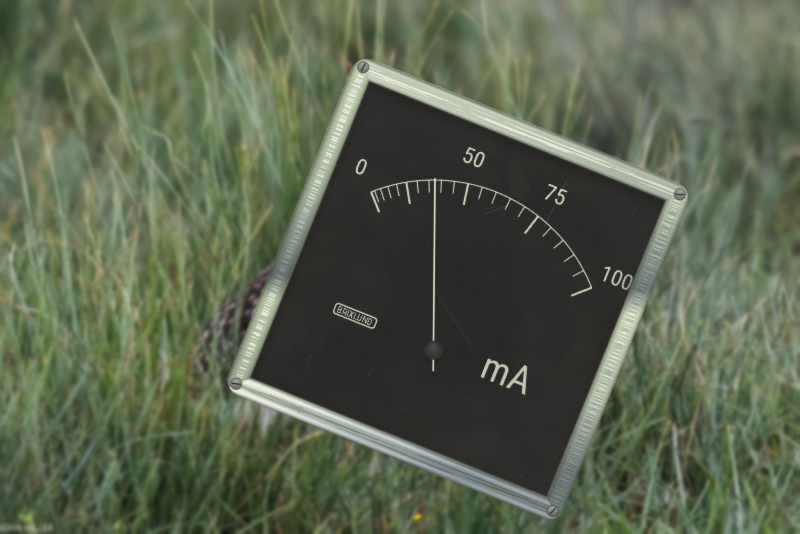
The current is {"value": 37.5, "unit": "mA"}
